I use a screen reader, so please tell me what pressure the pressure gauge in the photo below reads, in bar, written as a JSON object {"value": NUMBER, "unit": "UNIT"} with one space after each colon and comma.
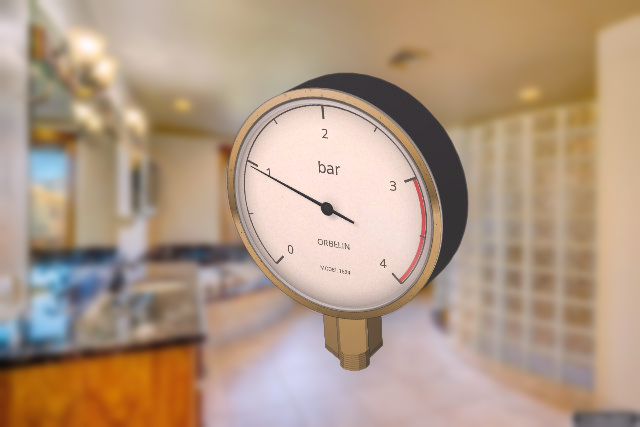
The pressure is {"value": 1, "unit": "bar"}
